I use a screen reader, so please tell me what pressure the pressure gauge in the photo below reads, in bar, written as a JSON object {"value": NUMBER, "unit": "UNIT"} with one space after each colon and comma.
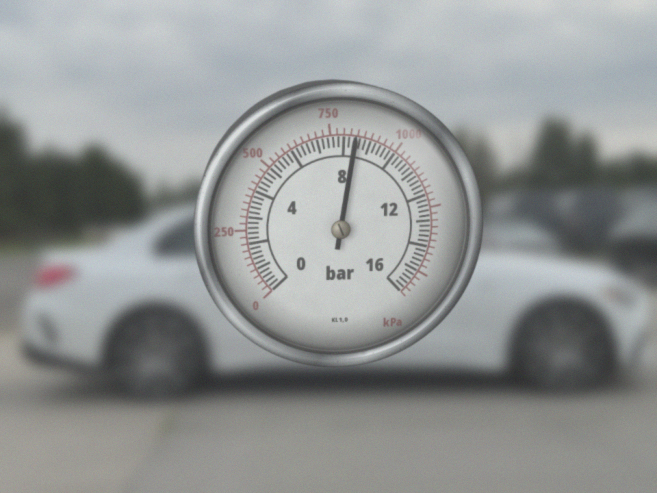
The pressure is {"value": 8.4, "unit": "bar"}
